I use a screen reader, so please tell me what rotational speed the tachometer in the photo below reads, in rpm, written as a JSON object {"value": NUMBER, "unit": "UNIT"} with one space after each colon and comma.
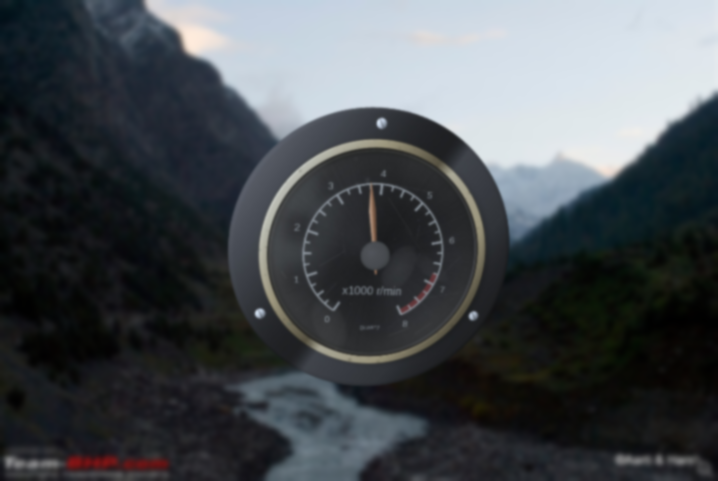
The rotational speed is {"value": 3750, "unit": "rpm"}
